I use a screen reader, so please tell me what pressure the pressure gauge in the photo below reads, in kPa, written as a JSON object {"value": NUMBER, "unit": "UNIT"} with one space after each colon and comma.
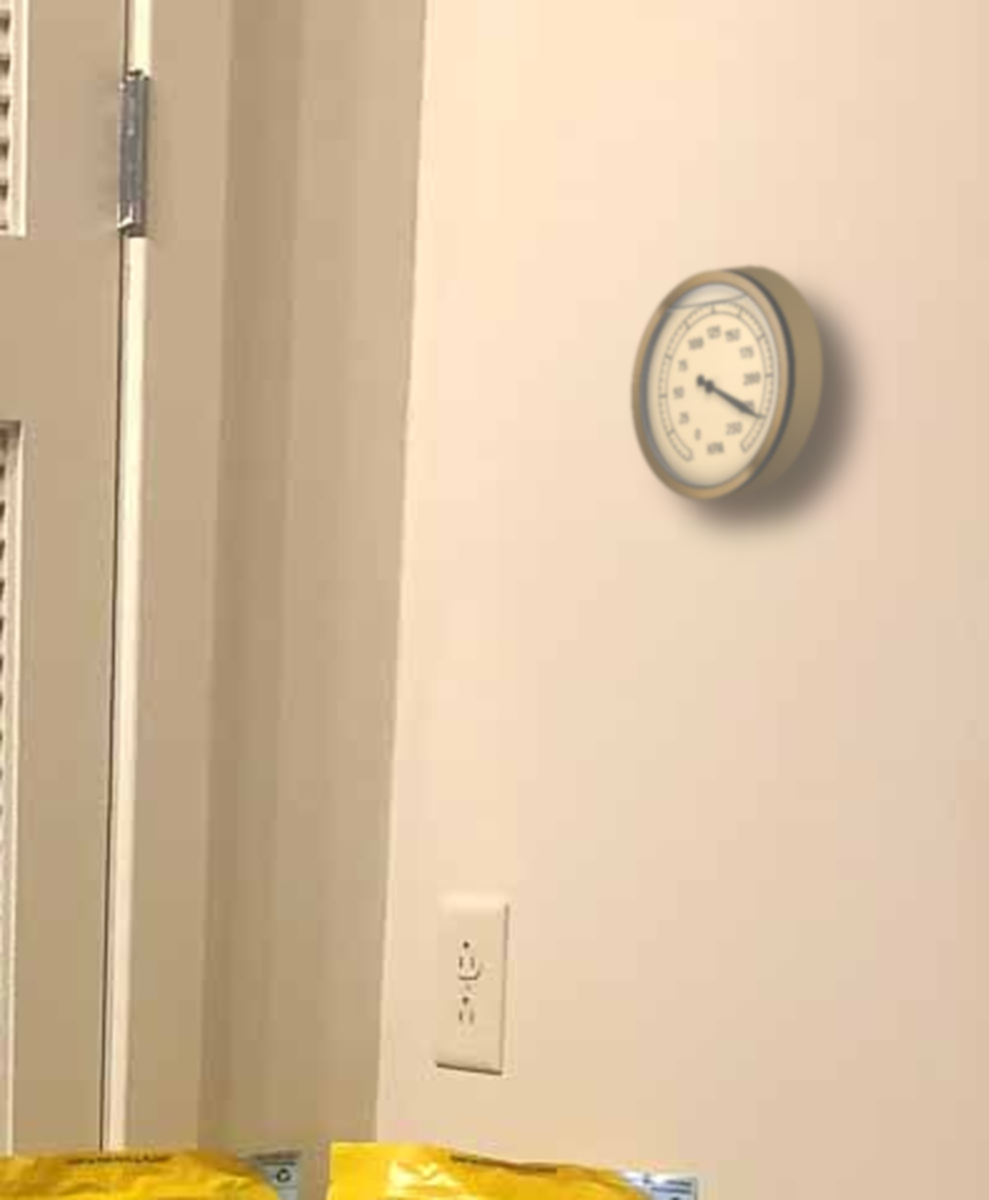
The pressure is {"value": 225, "unit": "kPa"}
